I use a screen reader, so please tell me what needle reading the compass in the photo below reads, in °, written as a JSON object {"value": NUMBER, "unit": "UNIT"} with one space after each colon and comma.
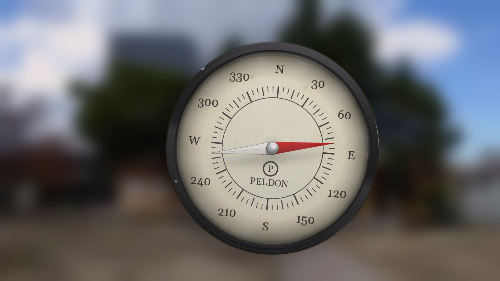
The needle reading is {"value": 80, "unit": "°"}
